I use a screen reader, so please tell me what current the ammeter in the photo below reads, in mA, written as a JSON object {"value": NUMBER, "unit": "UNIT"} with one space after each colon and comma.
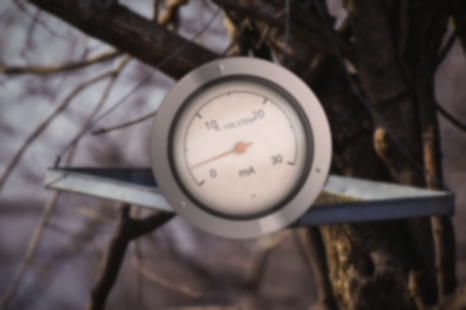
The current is {"value": 2.5, "unit": "mA"}
